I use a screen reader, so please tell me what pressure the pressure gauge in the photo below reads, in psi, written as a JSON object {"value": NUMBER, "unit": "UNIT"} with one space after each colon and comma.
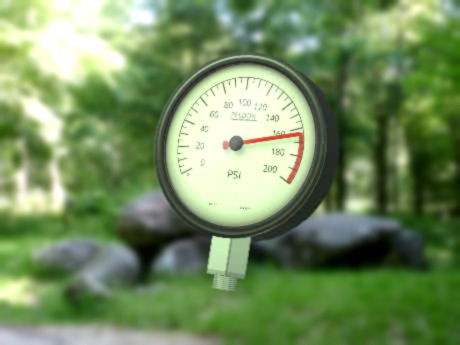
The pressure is {"value": 165, "unit": "psi"}
